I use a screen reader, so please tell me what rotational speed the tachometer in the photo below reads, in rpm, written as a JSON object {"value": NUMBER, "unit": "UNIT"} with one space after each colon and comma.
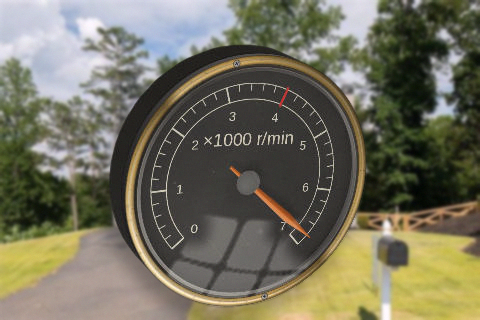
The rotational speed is {"value": 6800, "unit": "rpm"}
